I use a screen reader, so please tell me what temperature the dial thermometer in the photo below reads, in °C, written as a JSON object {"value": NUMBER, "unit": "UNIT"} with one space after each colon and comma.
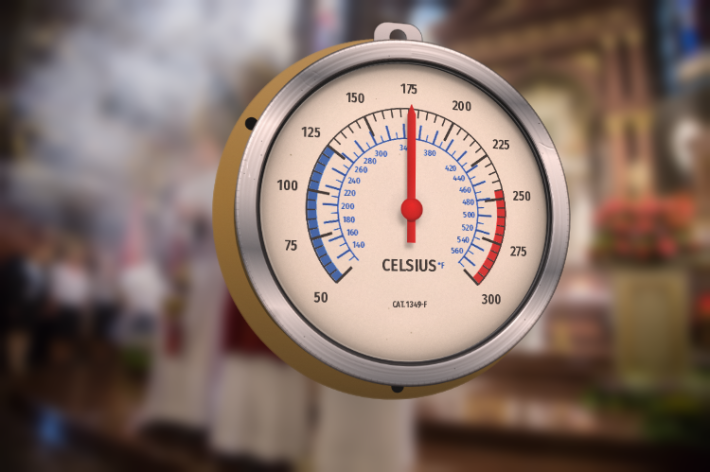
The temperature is {"value": 175, "unit": "°C"}
